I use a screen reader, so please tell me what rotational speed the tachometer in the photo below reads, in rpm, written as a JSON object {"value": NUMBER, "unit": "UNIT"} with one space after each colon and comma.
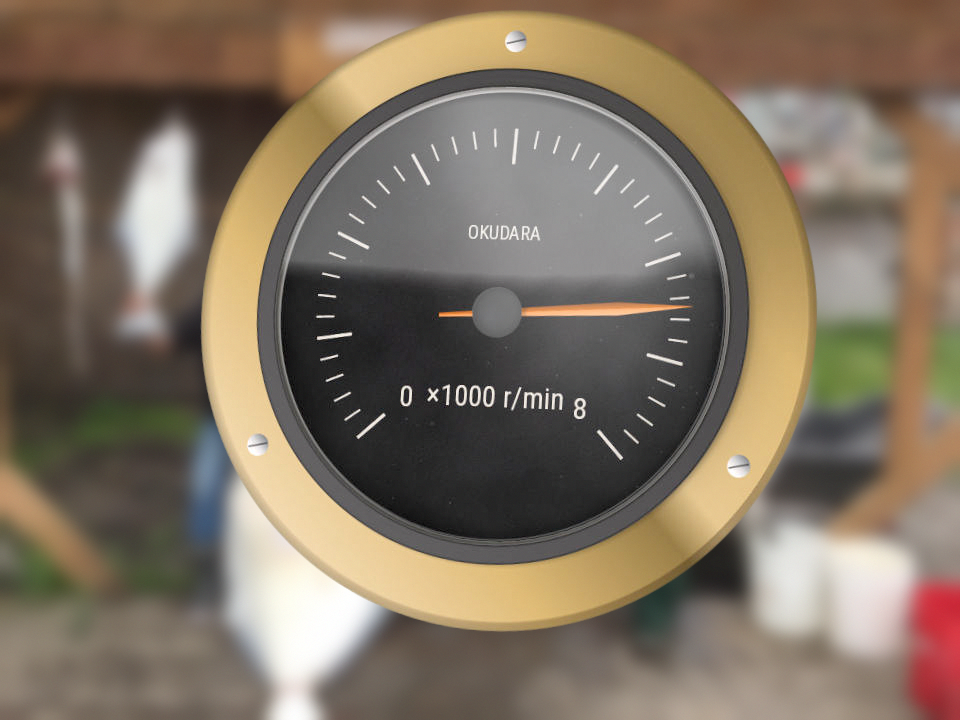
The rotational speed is {"value": 6500, "unit": "rpm"}
